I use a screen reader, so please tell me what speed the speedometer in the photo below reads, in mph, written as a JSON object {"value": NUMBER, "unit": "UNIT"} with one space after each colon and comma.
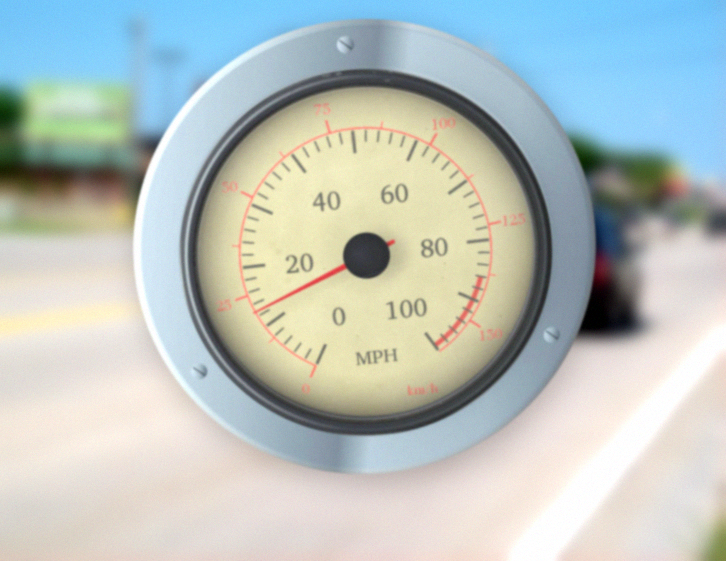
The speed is {"value": 13, "unit": "mph"}
